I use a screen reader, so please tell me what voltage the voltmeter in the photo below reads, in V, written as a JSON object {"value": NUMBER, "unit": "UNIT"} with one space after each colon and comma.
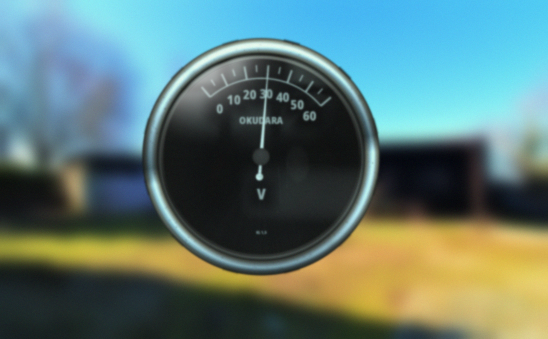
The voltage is {"value": 30, "unit": "V"}
